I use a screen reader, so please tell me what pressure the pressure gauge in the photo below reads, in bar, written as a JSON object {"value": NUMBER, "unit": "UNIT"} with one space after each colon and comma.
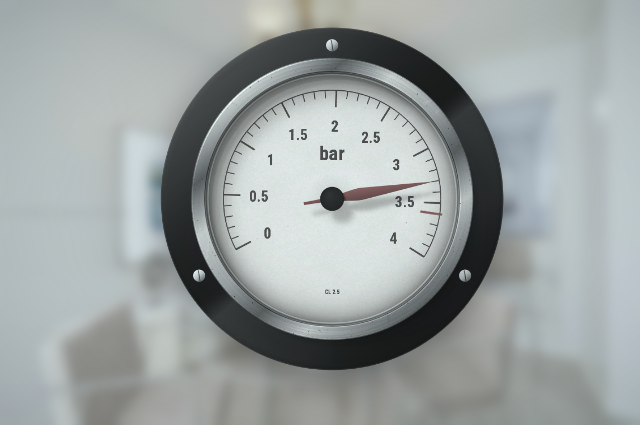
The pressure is {"value": 3.3, "unit": "bar"}
